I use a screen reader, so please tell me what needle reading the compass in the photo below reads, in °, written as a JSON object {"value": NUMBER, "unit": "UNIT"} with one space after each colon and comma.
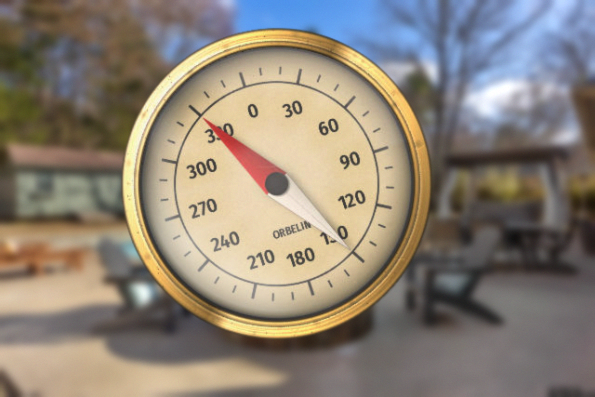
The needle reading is {"value": 330, "unit": "°"}
